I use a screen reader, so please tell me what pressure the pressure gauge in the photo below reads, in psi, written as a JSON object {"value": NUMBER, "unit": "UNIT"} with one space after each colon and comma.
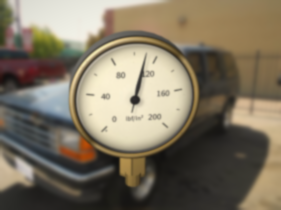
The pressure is {"value": 110, "unit": "psi"}
